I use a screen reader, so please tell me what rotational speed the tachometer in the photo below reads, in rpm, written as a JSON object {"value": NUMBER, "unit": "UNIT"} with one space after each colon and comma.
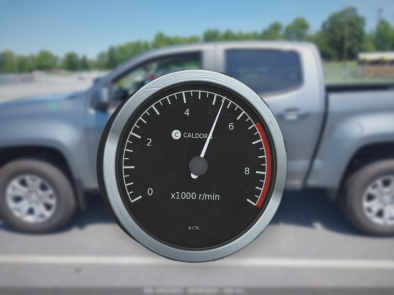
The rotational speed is {"value": 5250, "unit": "rpm"}
